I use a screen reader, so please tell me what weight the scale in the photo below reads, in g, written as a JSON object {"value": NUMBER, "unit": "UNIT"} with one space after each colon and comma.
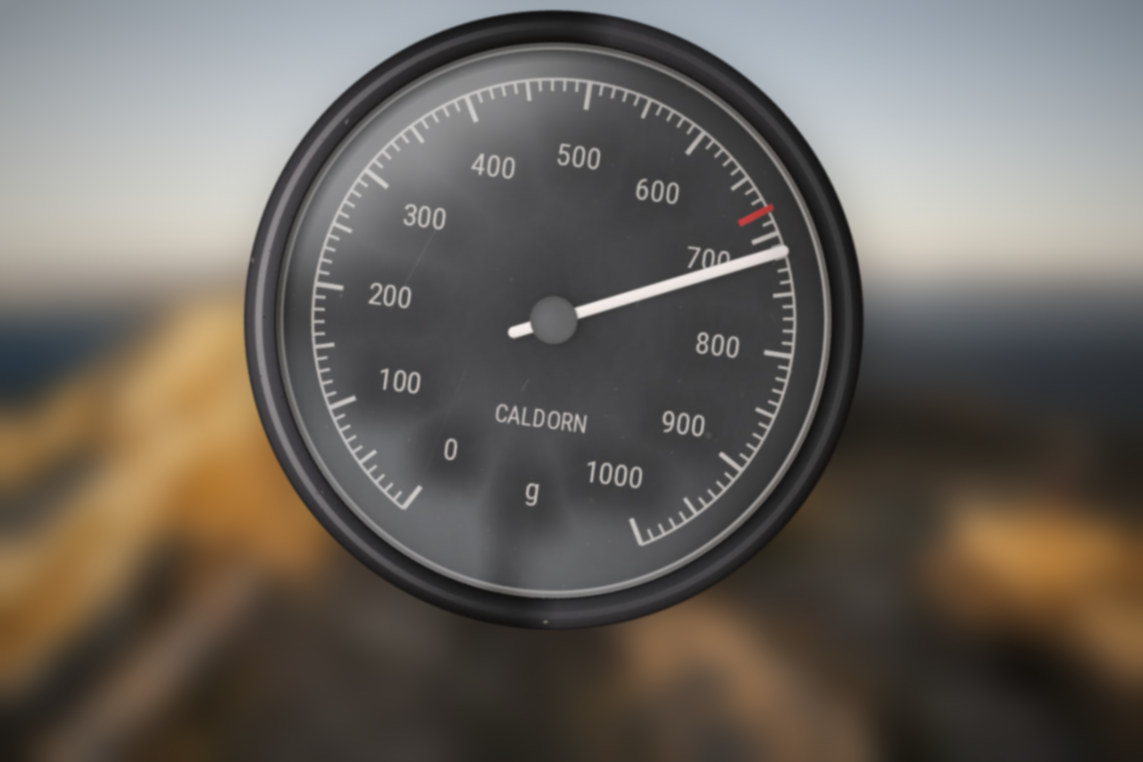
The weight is {"value": 715, "unit": "g"}
